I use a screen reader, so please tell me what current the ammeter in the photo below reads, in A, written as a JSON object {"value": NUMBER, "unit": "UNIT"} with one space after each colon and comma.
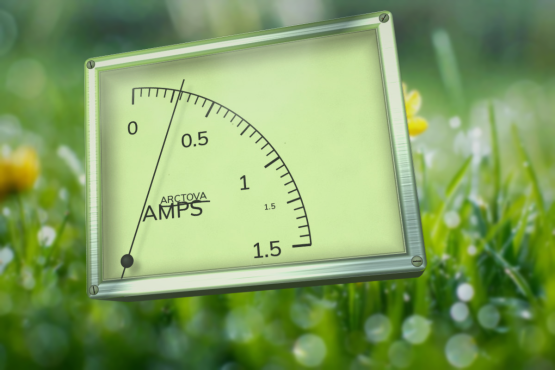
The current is {"value": 0.3, "unit": "A"}
